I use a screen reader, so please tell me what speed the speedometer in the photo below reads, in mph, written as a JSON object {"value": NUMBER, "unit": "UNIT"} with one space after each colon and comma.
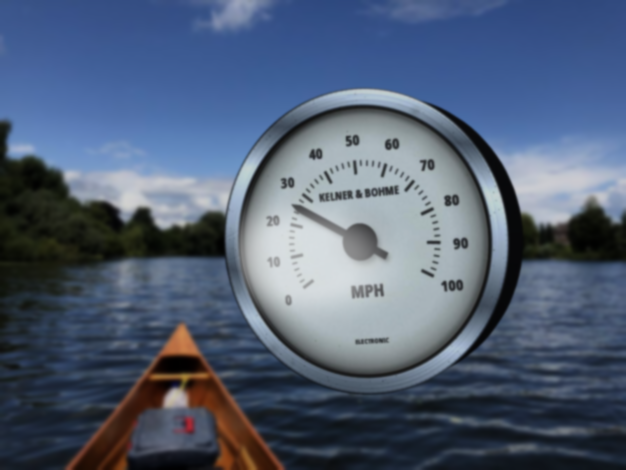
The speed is {"value": 26, "unit": "mph"}
